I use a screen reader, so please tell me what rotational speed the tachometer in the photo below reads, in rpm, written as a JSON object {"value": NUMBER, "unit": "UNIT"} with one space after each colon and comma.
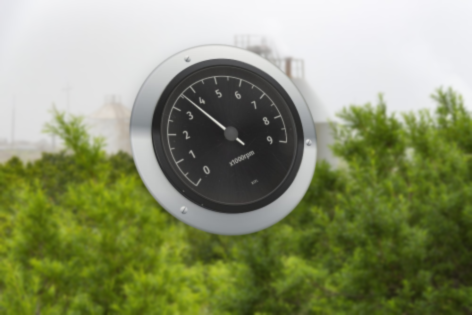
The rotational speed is {"value": 3500, "unit": "rpm"}
